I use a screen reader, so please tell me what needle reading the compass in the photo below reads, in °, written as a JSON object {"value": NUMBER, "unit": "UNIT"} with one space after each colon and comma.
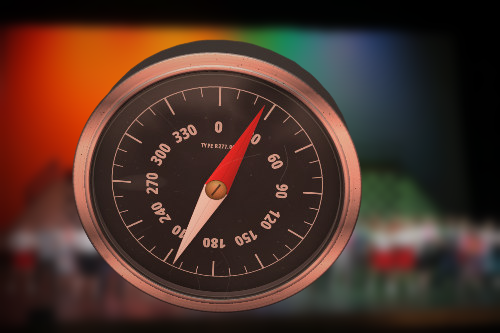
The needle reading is {"value": 25, "unit": "°"}
